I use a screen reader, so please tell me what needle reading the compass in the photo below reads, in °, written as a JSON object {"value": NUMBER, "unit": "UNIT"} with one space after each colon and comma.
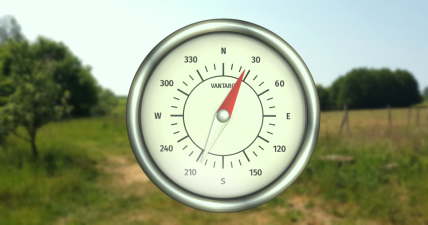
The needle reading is {"value": 25, "unit": "°"}
